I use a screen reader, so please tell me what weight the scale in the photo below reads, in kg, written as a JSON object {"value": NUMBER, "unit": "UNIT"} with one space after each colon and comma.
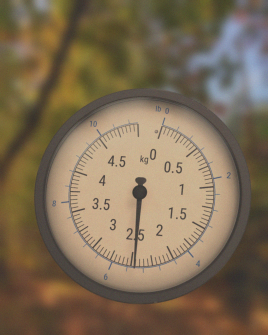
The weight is {"value": 2.45, "unit": "kg"}
